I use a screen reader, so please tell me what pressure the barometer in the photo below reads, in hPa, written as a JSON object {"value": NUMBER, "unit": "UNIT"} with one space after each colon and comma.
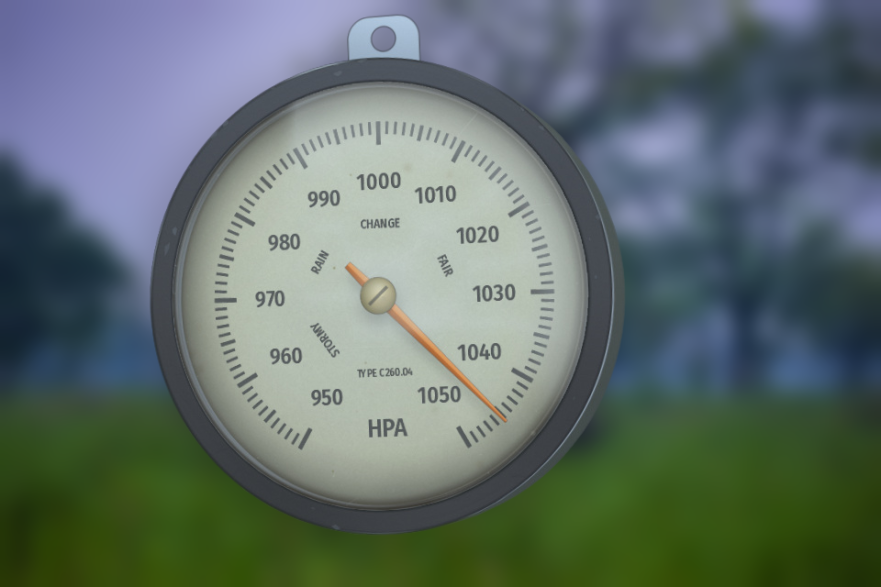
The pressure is {"value": 1045, "unit": "hPa"}
